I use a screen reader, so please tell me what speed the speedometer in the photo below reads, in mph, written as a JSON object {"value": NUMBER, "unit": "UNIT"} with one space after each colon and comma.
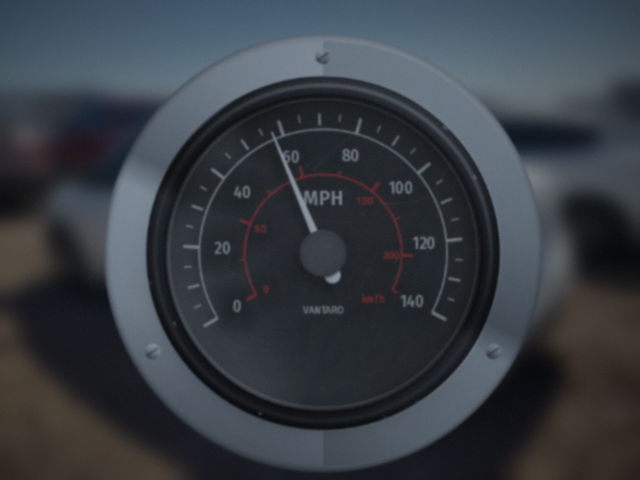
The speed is {"value": 57.5, "unit": "mph"}
